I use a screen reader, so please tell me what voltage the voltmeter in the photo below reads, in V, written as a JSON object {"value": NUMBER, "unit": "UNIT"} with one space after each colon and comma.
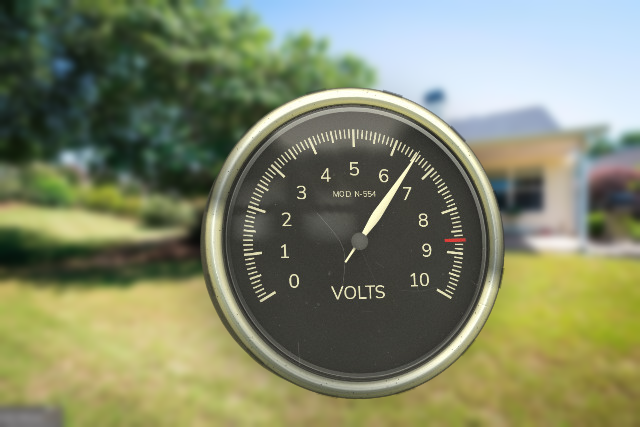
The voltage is {"value": 6.5, "unit": "V"}
